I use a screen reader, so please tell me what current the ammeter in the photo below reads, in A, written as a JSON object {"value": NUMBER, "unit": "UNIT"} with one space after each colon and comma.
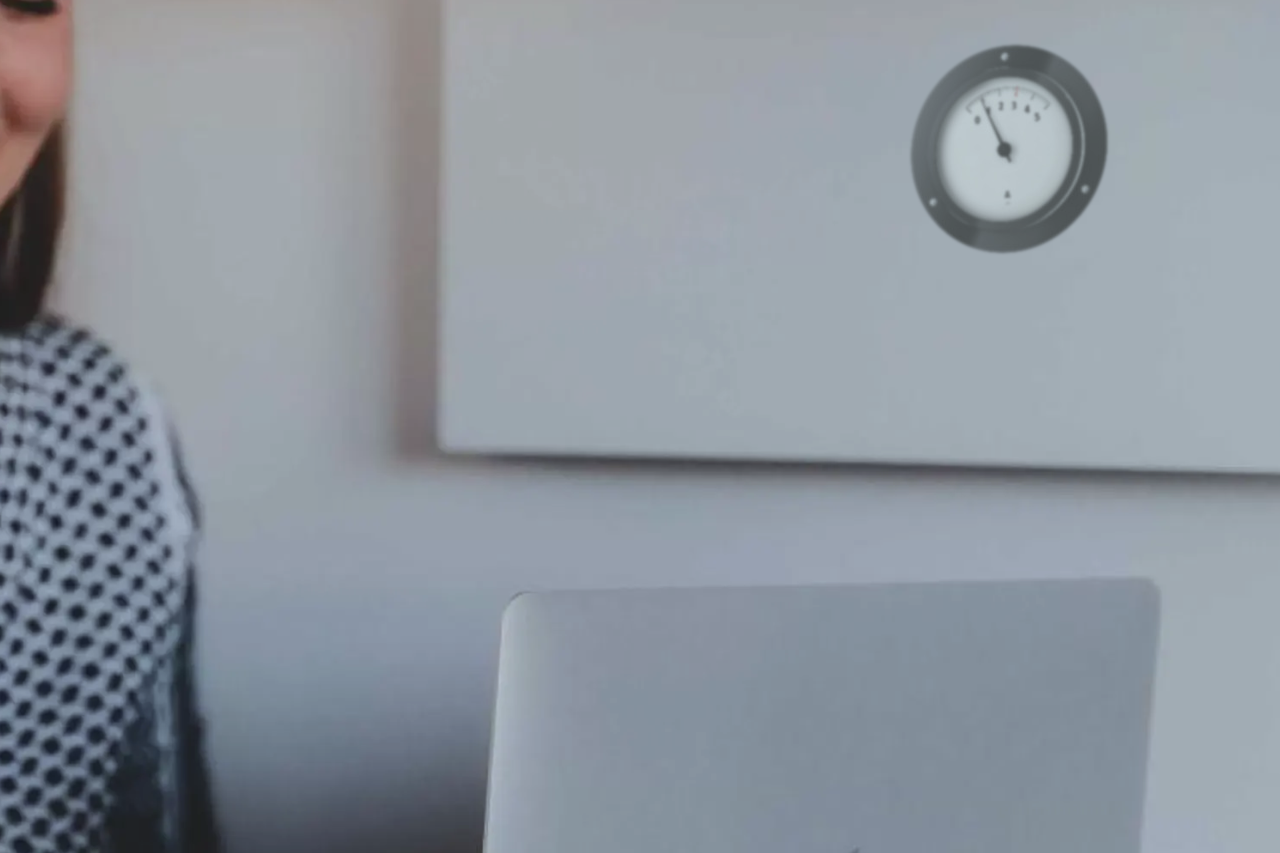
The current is {"value": 1, "unit": "A"}
